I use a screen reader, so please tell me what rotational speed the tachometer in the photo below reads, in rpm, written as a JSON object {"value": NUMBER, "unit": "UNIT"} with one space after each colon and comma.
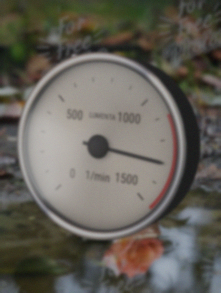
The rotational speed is {"value": 1300, "unit": "rpm"}
